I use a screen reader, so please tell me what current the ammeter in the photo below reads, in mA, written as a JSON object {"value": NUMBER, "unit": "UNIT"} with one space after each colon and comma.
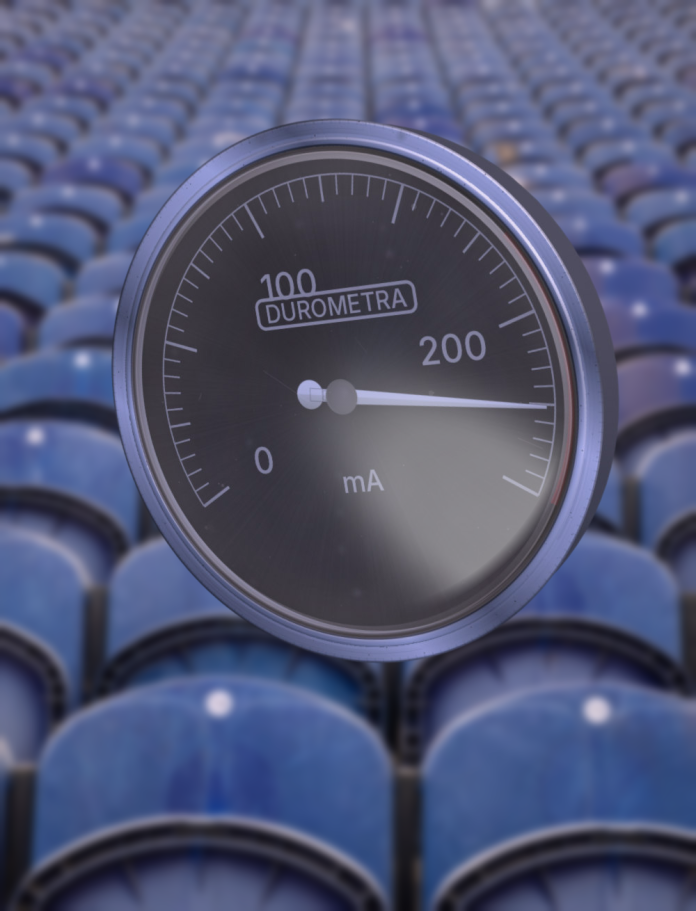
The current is {"value": 225, "unit": "mA"}
